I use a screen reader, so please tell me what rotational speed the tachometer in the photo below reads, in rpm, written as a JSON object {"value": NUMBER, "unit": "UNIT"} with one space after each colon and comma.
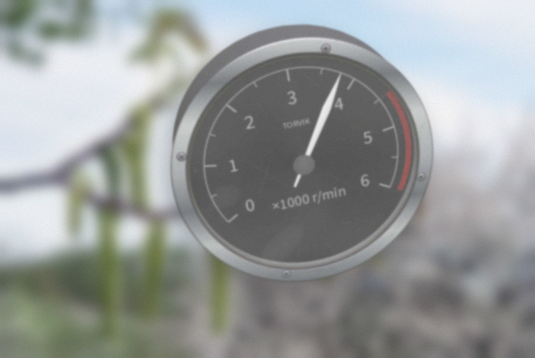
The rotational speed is {"value": 3750, "unit": "rpm"}
